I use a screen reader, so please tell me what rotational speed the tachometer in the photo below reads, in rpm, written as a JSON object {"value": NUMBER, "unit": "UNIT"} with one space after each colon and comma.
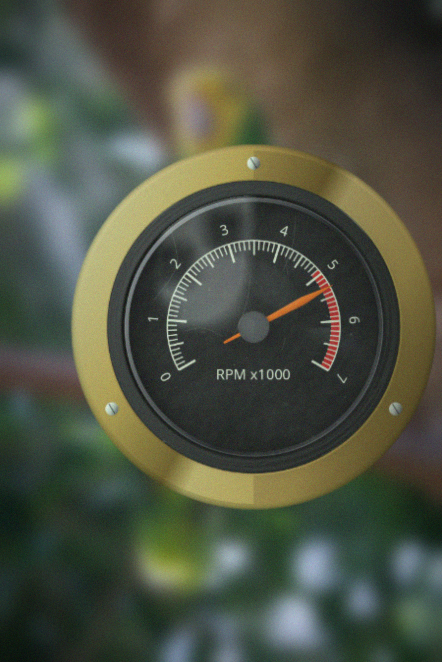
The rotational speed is {"value": 5300, "unit": "rpm"}
